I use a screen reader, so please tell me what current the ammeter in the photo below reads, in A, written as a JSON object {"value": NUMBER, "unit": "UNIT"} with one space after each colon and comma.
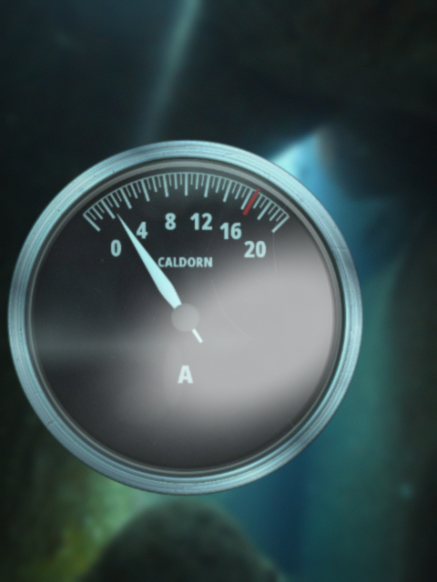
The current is {"value": 2.5, "unit": "A"}
